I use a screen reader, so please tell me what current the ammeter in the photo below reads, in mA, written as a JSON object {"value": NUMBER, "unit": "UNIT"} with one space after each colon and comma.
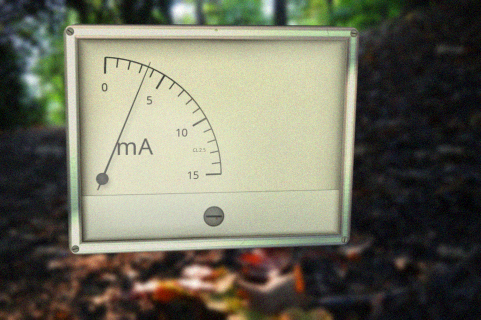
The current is {"value": 3.5, "unit": "mA"}
